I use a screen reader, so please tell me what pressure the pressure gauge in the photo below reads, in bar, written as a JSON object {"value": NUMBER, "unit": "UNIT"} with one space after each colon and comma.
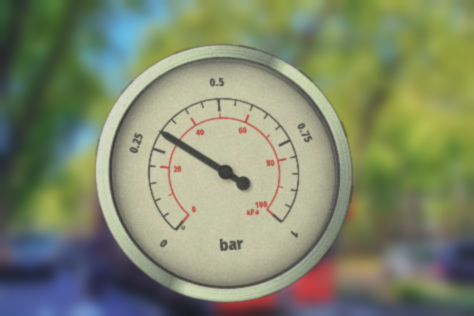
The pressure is {"value": 0.3, "unit": "bar"}
